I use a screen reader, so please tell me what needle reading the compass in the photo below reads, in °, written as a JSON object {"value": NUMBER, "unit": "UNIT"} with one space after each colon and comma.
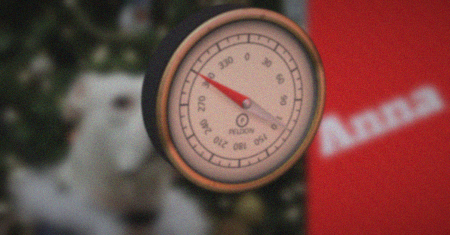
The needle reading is {"value": 300, "unit": "°"}
